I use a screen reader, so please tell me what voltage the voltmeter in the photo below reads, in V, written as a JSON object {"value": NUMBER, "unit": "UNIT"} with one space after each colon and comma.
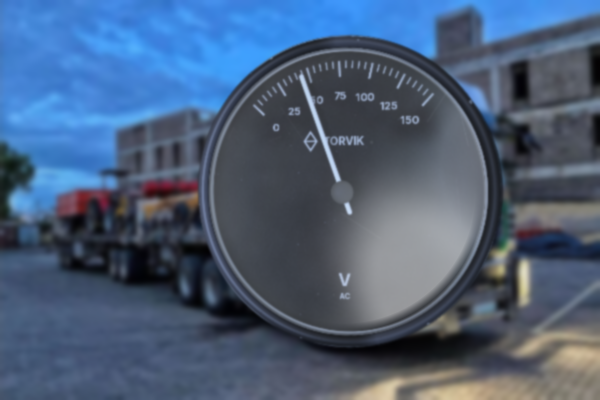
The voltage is {"value": 45, "unit": "V"}
